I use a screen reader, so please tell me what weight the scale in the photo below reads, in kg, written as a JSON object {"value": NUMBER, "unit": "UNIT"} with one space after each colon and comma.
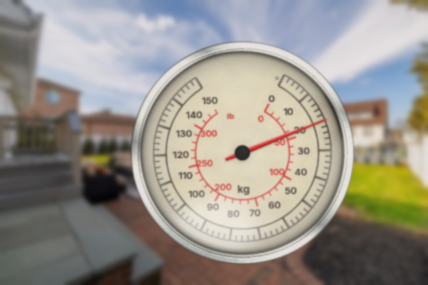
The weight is {"value": 20, "unit": "kg"}
